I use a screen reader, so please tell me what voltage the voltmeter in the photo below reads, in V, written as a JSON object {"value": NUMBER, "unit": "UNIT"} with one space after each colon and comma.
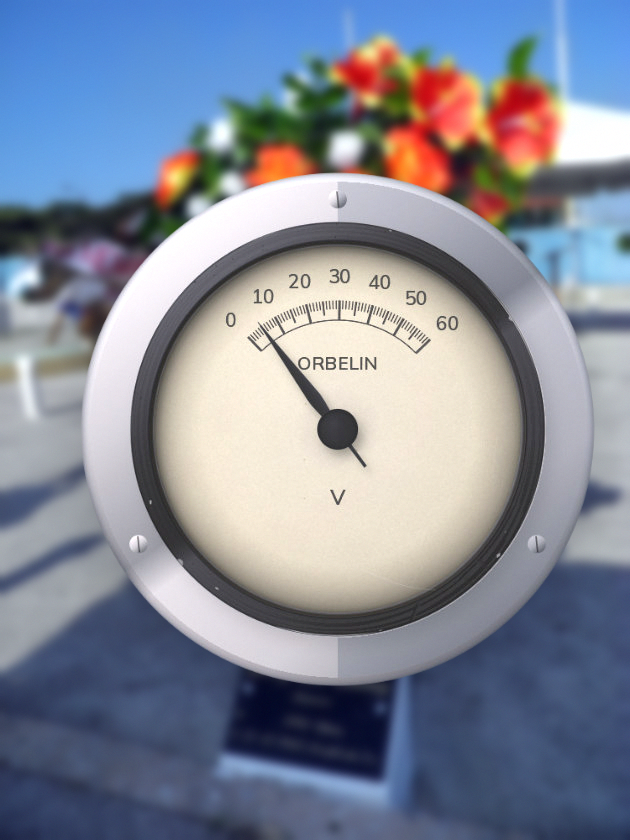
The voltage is {"value": 5, "unit": "V"}
